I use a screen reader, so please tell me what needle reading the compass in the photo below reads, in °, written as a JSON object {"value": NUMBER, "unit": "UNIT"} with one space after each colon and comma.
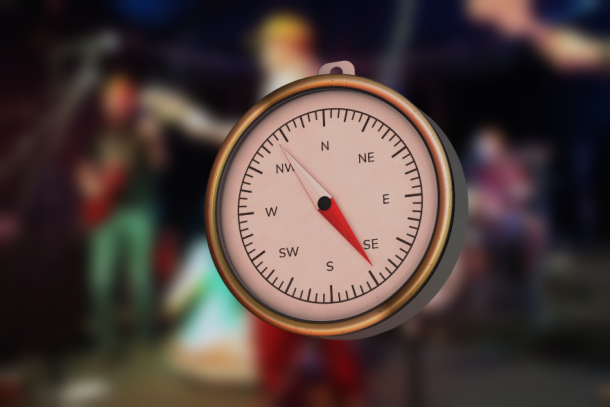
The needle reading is {"value": 145, "unit": "°"}
